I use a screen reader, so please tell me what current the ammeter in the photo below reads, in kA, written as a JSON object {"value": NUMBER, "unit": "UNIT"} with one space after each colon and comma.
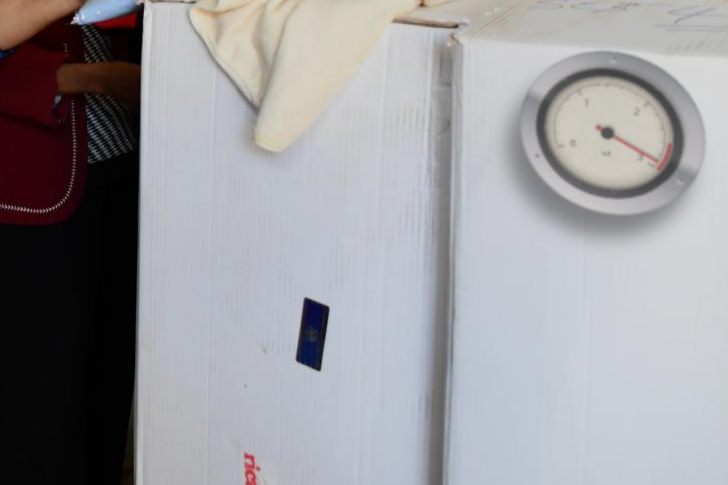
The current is {"value": 2.9, "unit": "kA"}
